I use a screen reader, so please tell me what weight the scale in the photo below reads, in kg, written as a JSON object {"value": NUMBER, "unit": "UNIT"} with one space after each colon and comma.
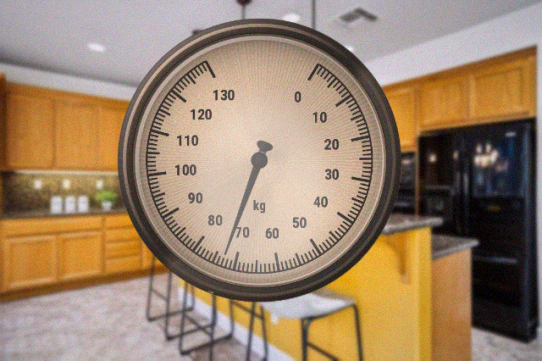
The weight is {"value": 73, "unit": "kg"}
